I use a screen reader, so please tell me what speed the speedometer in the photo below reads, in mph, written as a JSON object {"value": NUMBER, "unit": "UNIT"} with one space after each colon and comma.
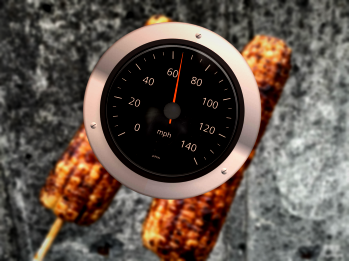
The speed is {"value": 65, "unit": "mph"}
